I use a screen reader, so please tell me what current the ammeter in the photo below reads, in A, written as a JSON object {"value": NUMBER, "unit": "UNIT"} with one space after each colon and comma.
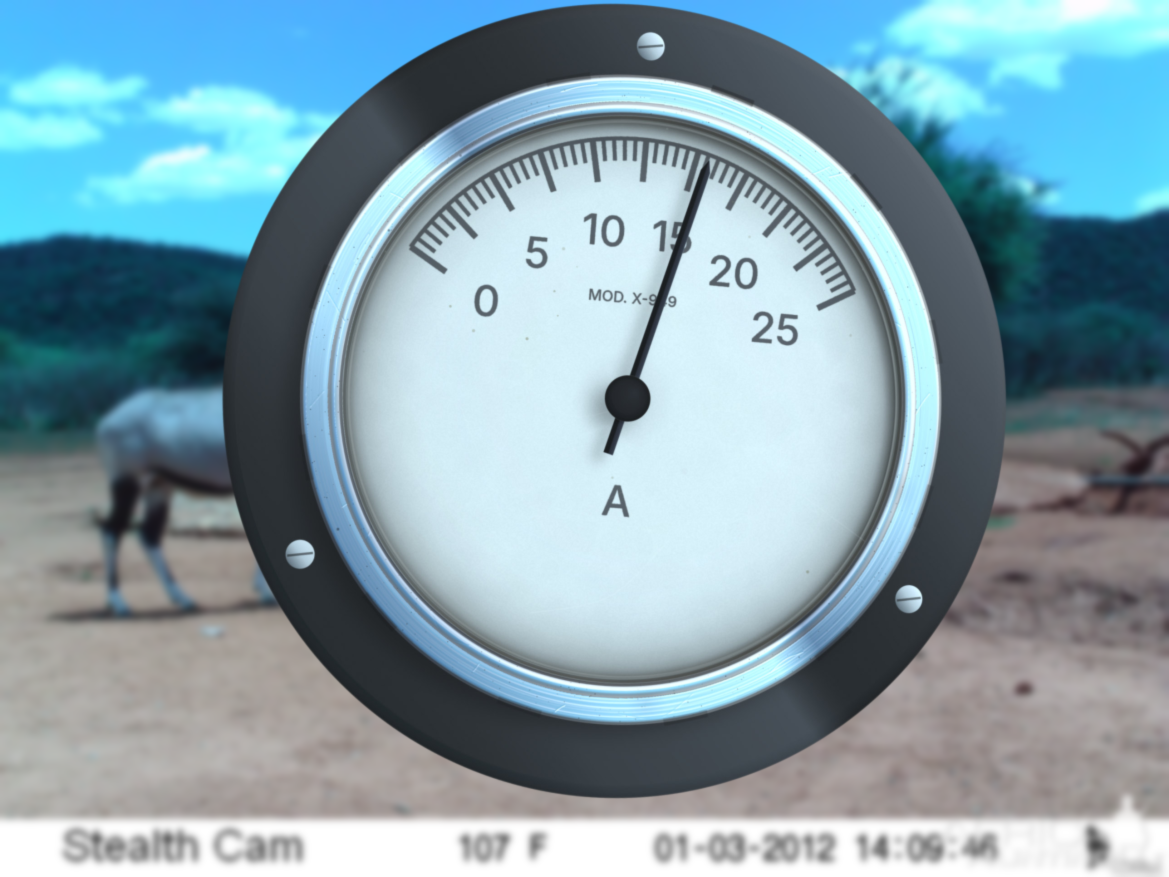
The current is {"value": 15.5, "unit": "A"}
